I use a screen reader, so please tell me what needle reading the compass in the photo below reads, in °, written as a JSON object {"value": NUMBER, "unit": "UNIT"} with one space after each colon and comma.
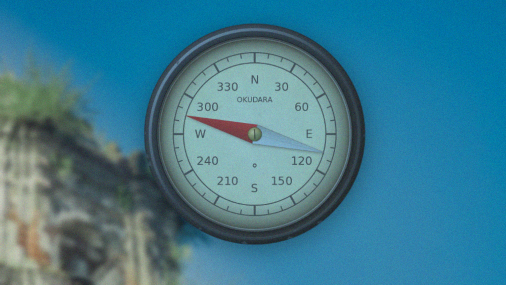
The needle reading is {"value": 285, "unit": "°"}
